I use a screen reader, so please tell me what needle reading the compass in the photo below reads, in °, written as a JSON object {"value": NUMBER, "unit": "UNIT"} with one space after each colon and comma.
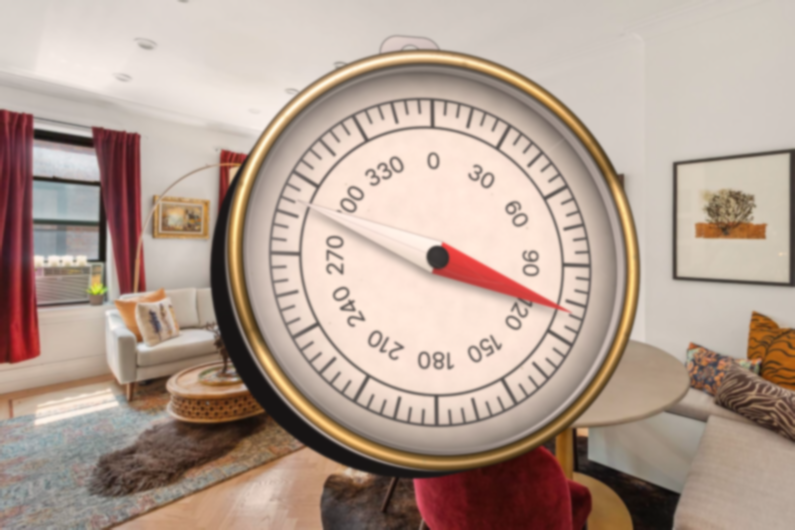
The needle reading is {"value": 110, "unit": "°"}
